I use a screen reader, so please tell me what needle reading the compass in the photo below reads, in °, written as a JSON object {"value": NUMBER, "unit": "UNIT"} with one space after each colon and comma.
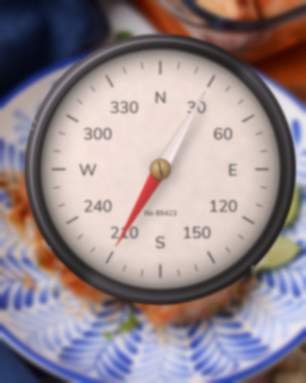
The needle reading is {"value": 210, "unit": "°"}
